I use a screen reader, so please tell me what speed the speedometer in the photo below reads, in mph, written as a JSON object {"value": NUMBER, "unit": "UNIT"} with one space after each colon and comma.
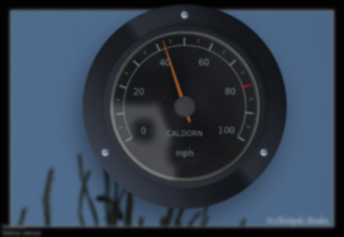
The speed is {"value": 42.5, "unit": "mph"}
